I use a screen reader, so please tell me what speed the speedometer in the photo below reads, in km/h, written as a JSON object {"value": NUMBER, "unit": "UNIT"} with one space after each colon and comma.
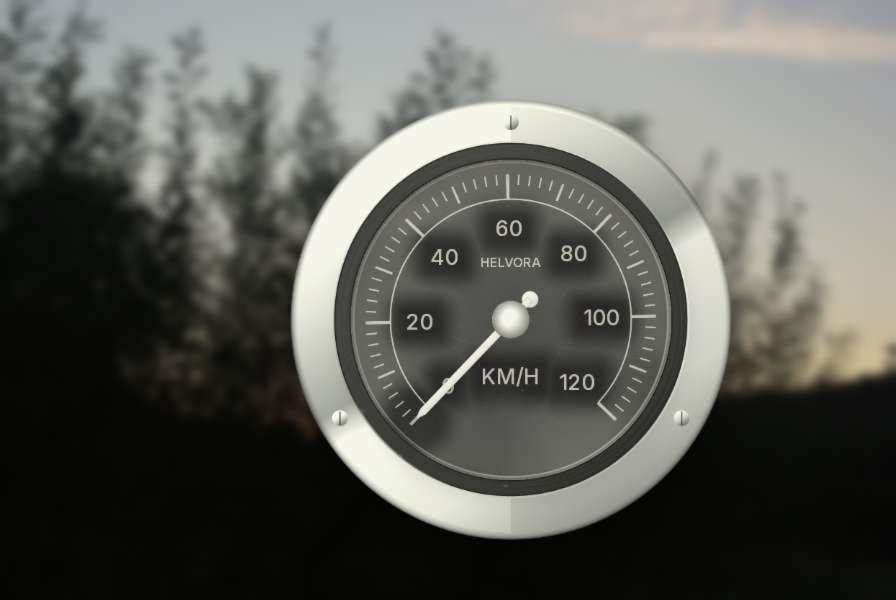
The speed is {"value": 0, "unit": "km/h"}
